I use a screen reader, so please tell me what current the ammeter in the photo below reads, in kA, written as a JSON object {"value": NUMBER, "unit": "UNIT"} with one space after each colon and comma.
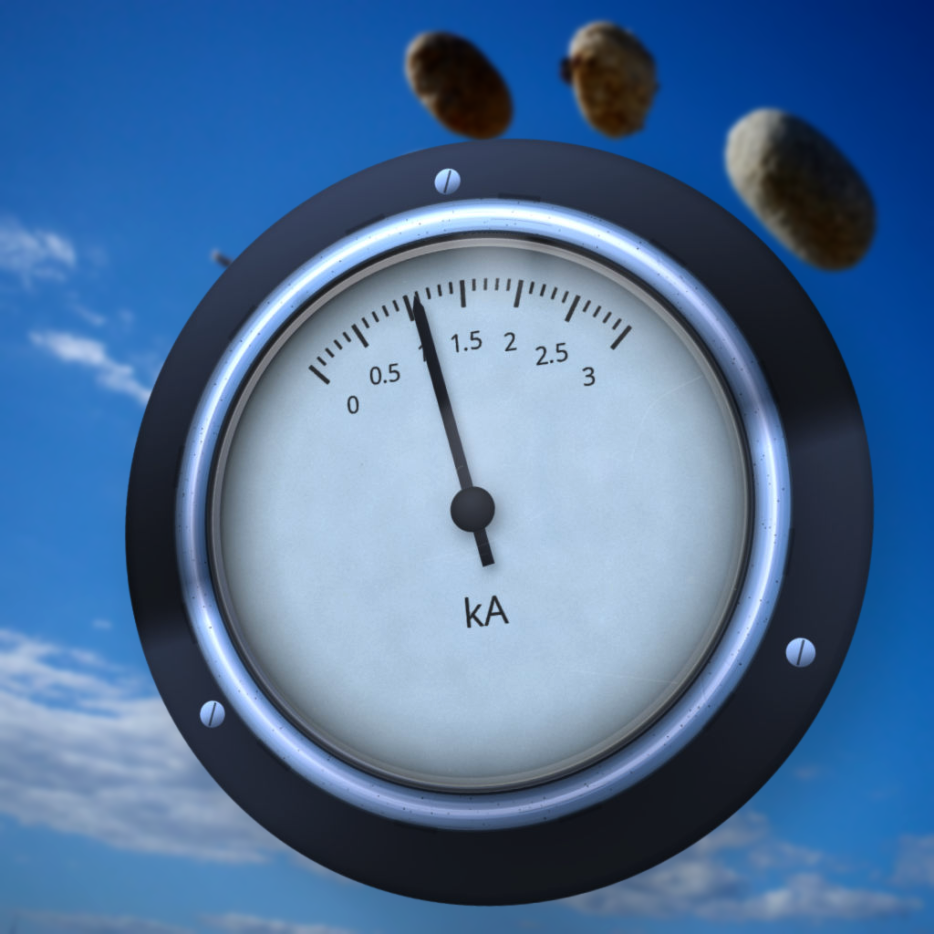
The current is {"value": 1.1, "unit": "kA"}
